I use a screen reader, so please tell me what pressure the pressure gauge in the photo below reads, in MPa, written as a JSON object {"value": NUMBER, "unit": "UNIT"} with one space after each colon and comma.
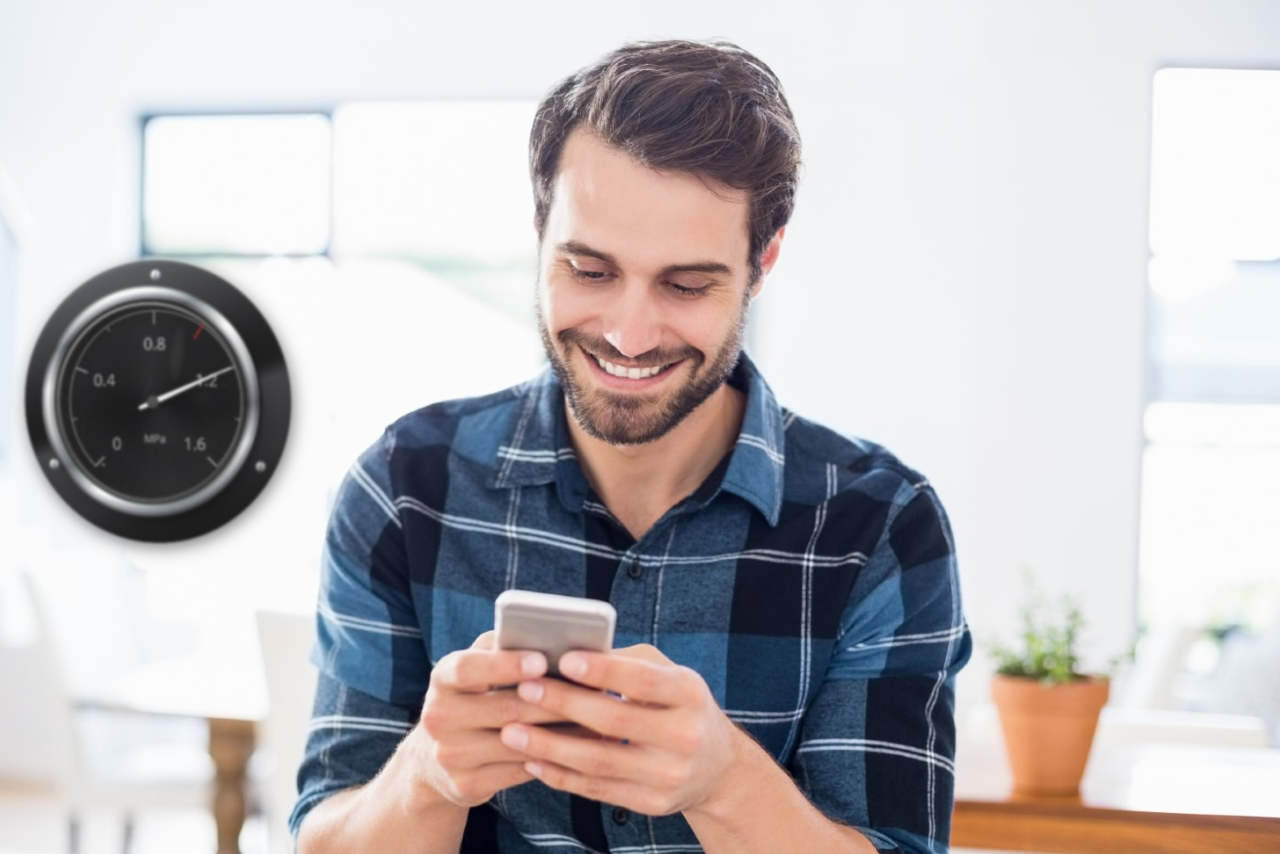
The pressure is {"value": 1.2, "unit": "MPa"}
